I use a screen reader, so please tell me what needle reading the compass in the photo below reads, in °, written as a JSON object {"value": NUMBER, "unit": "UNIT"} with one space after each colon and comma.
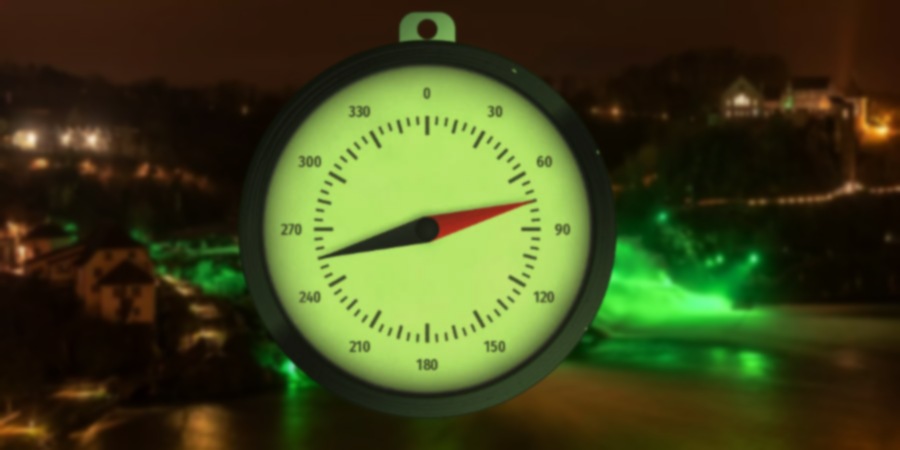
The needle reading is {"value": 75, "unit": "°"}
